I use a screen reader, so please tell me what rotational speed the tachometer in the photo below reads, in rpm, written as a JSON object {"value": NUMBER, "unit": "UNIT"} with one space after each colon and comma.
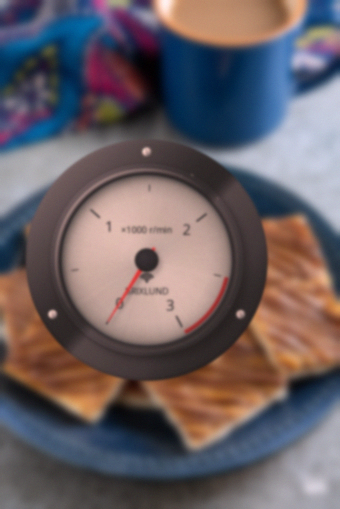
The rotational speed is {"value": 0, "unit": "rpm"}
